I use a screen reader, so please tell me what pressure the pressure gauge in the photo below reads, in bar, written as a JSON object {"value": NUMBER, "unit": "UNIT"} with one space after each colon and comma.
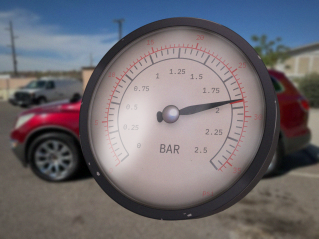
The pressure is {"value": 1.95, "unit": "bar"}
